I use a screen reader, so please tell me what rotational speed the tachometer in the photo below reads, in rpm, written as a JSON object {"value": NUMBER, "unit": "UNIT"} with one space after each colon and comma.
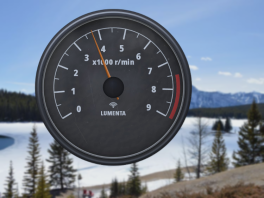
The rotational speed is {"value": 3750, "unit": "rpm"}
